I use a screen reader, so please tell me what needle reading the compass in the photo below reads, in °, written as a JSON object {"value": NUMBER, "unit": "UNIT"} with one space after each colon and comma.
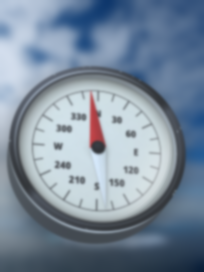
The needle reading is {"value": 352.5, "unit": "°"}
